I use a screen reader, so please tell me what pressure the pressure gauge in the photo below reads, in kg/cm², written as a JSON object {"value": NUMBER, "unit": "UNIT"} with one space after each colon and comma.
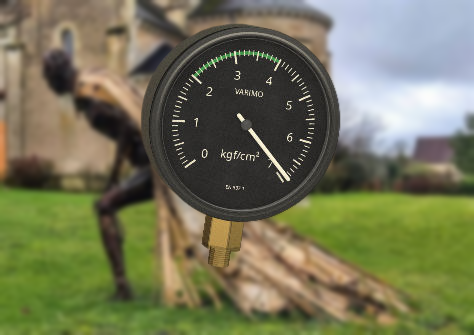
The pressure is {"value": 6.9, "unit": "kg/cm²"}
